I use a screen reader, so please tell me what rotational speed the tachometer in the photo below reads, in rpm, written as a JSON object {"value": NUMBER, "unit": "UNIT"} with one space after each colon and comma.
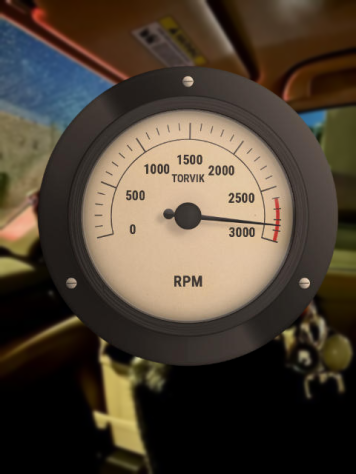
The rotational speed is {"value": 2850, "unit": "rpm"}
